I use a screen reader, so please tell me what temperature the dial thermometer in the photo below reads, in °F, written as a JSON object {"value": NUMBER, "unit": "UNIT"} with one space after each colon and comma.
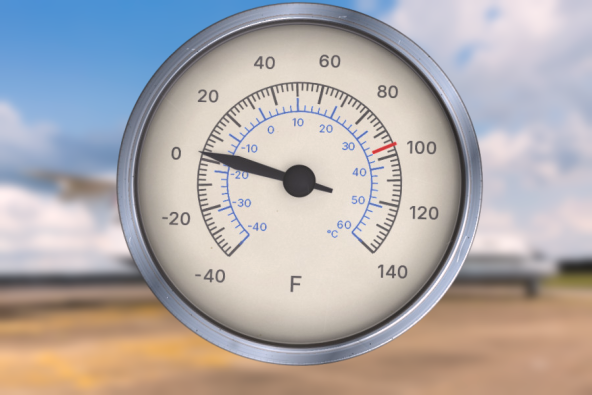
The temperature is {"value": 2, "unit": "°F"}
